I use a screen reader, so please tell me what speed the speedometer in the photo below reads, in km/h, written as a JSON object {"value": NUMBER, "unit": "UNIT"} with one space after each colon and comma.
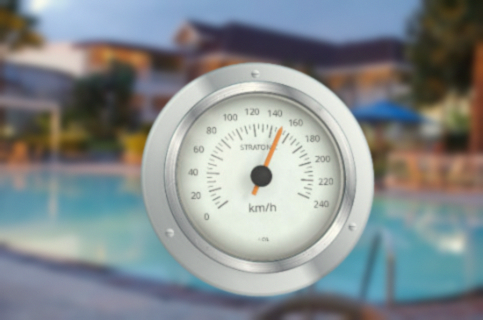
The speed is {"value": 150, "unit": "km/h"}
